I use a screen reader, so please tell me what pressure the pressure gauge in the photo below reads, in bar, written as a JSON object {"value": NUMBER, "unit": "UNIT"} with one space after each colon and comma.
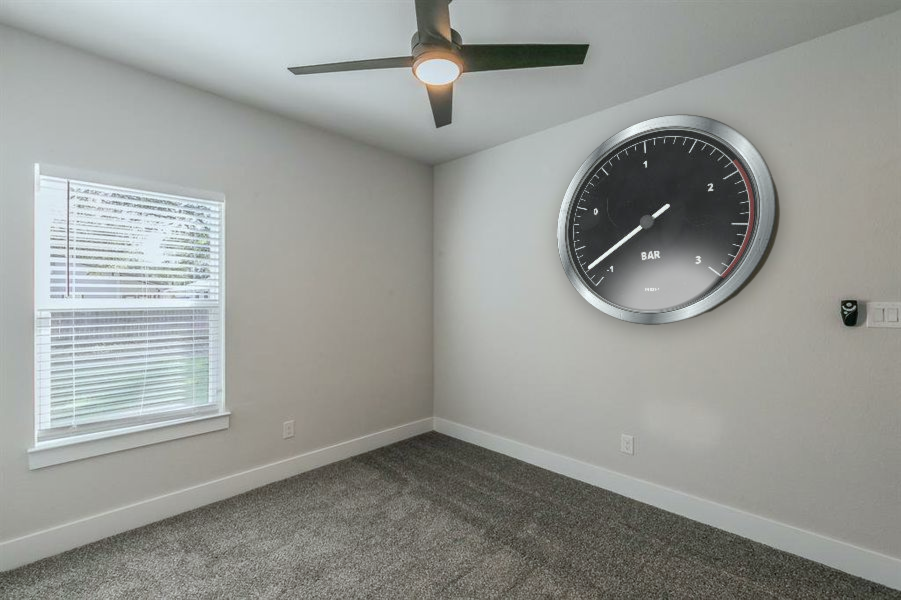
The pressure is {"value": -0.8, "unit": "bar"}
